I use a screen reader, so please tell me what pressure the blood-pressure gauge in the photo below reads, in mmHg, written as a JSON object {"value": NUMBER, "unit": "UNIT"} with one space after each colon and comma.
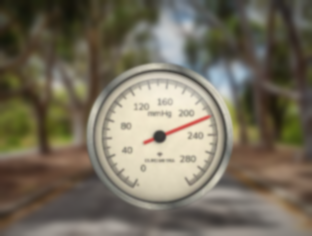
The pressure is {"value": 220, "unit": "mmHg"}
